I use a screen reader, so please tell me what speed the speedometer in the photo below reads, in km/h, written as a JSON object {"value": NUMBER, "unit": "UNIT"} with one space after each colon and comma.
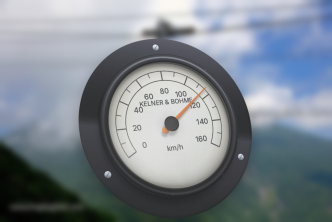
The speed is {"value": 115, "unit": "km/h"}
